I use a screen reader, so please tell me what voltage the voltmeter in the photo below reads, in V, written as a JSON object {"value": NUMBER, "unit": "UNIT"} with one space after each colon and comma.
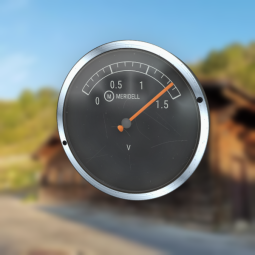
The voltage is {"value": 1.35, "unit": "V"}
